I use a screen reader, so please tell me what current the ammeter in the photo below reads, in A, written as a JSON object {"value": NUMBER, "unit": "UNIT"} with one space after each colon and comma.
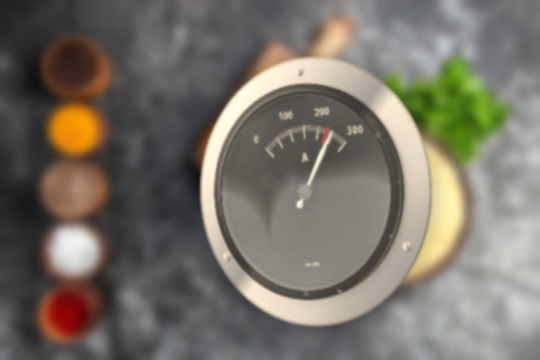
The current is {"value": 250, "unit": "A"}
